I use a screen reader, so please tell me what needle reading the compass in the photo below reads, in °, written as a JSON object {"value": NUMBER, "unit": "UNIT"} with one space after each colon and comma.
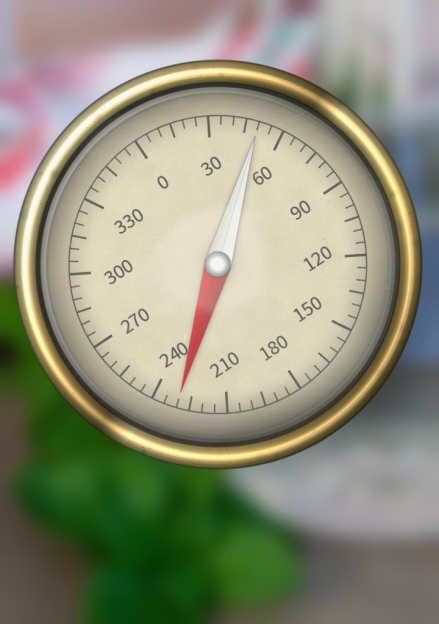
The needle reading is {"value": 230, "unit": "°"}
